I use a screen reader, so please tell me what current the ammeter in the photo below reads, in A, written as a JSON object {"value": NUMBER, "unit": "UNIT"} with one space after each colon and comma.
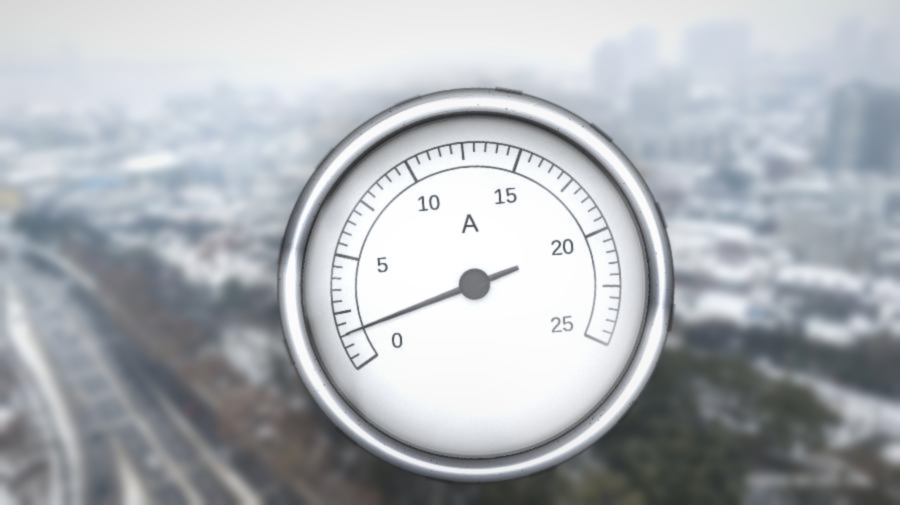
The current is {"value": 1.5, "unit": "A"}
